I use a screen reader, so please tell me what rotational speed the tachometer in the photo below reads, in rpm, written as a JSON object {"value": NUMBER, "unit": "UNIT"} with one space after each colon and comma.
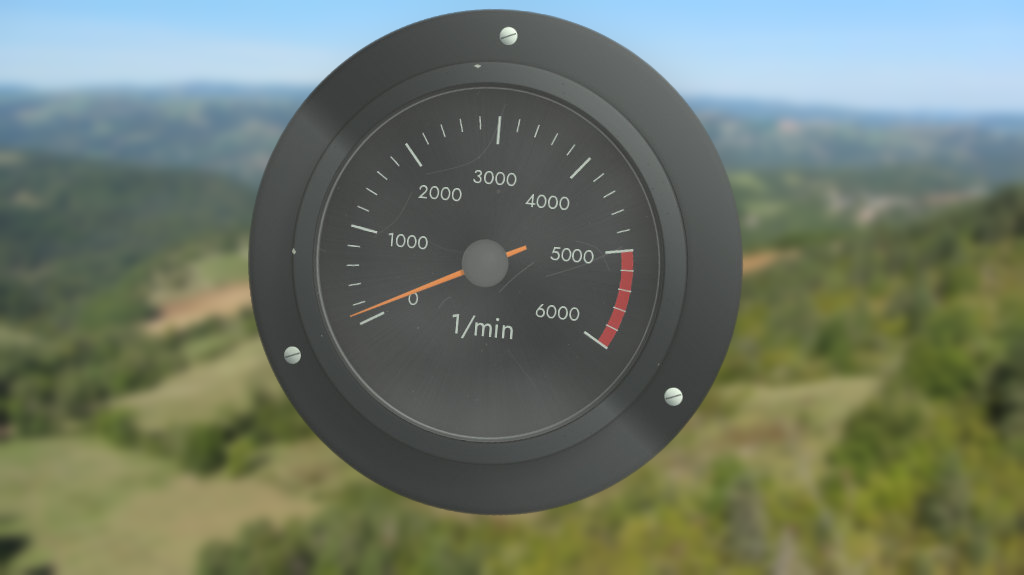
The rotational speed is {"value": 100, "unit": "rpm"}
